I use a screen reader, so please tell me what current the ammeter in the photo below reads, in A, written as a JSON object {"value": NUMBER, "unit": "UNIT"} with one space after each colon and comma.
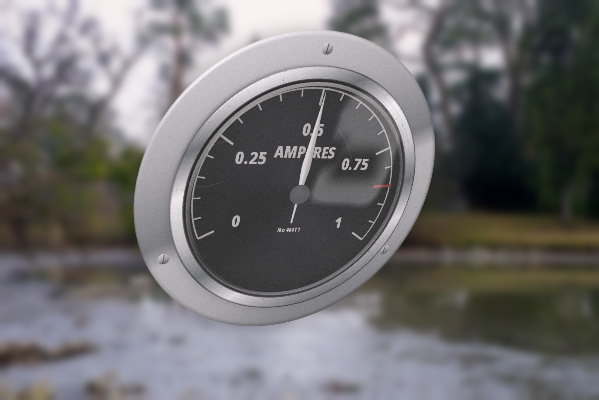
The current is {"value": 0.5, "unit": "A"}
